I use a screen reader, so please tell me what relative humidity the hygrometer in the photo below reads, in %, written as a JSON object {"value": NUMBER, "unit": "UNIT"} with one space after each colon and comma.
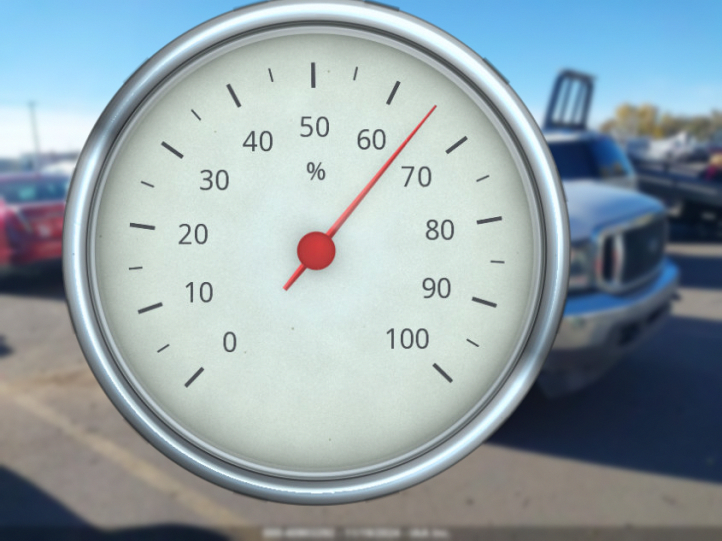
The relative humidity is {"value": 65, "unit": "%"}
